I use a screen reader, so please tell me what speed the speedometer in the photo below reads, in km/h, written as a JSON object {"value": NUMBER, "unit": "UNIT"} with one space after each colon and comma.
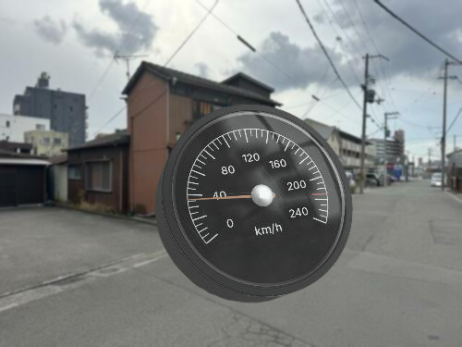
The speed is {"value": 35, "unit": "km/h"}
